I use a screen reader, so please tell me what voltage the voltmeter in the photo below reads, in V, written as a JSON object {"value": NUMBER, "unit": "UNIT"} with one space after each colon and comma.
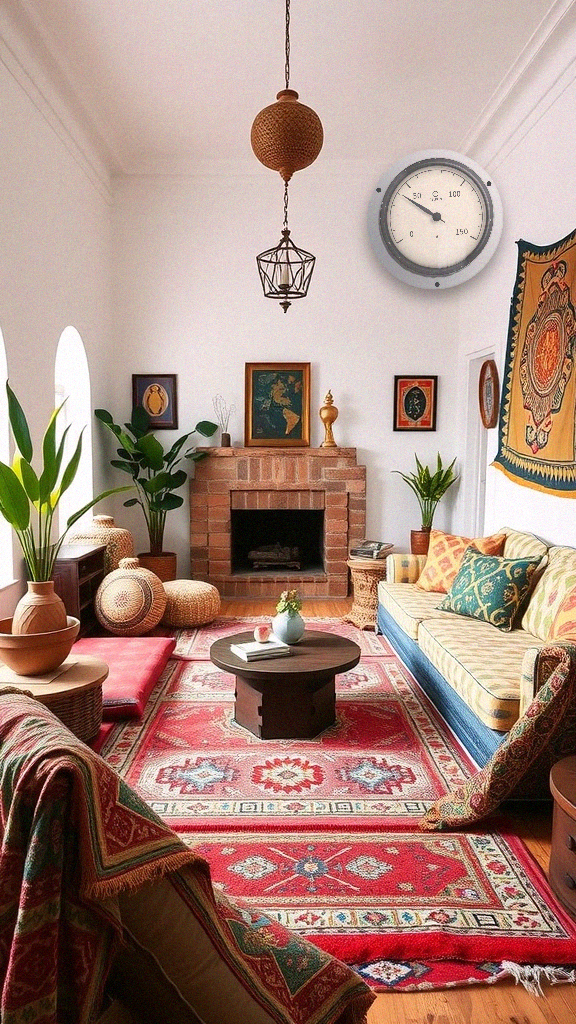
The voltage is {"value": 40, "unit": "V"}
